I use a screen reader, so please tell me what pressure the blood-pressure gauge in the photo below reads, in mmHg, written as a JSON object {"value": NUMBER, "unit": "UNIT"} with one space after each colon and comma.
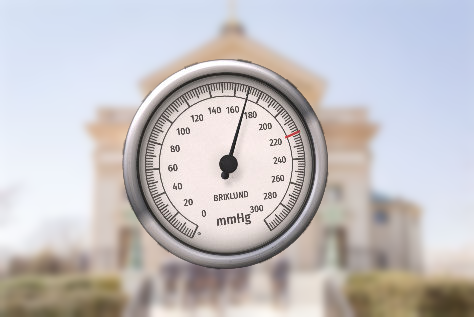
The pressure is {"value": 170, "unit": "mmHg"}
